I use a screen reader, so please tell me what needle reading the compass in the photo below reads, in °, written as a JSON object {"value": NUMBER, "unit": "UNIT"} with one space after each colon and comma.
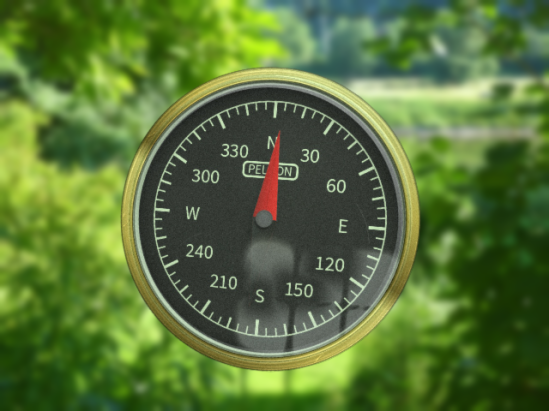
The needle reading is {"value": 5, "unit": "°"}
